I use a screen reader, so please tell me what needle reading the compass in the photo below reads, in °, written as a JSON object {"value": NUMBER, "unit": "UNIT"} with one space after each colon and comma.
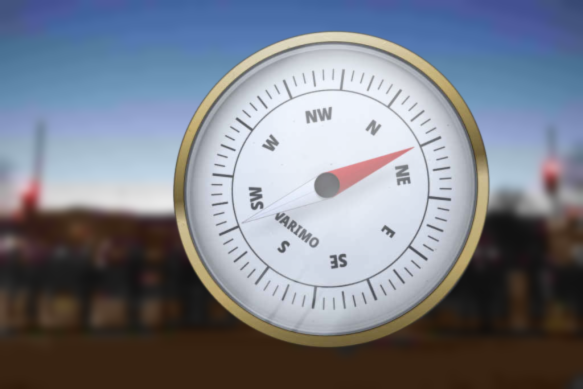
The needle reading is {"value": 30, "unit": "°"}
